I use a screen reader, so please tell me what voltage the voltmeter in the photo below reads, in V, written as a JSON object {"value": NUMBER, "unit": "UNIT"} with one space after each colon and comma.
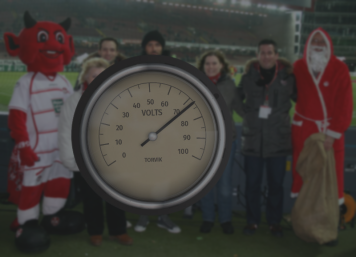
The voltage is {"value": 72.5, "unit": "V"}
